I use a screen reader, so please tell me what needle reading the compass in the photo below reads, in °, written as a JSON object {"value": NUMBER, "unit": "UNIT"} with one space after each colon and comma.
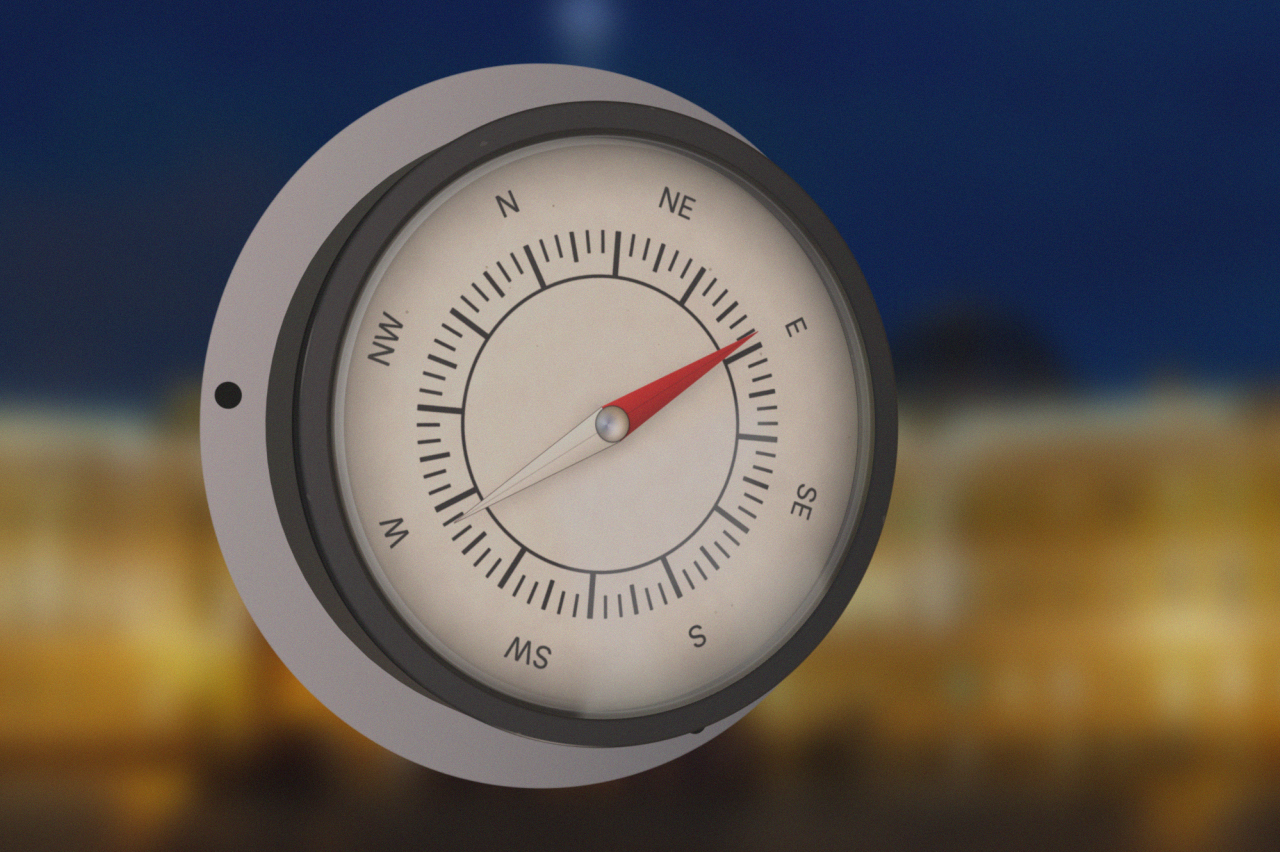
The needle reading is {"value": 85, "unit": "°"}
